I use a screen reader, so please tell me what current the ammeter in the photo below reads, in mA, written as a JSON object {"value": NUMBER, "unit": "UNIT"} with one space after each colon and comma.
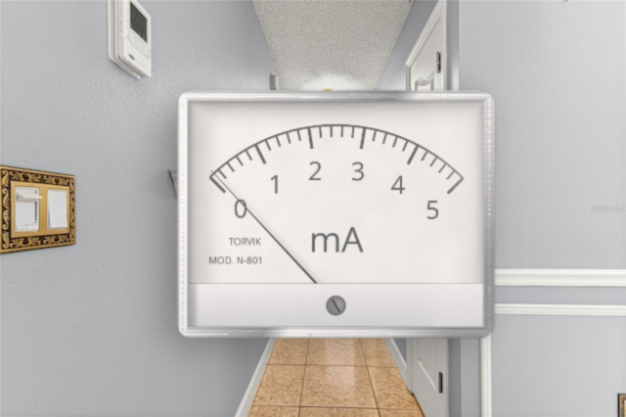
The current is {"value": 0.1, "unit": "mA"}
